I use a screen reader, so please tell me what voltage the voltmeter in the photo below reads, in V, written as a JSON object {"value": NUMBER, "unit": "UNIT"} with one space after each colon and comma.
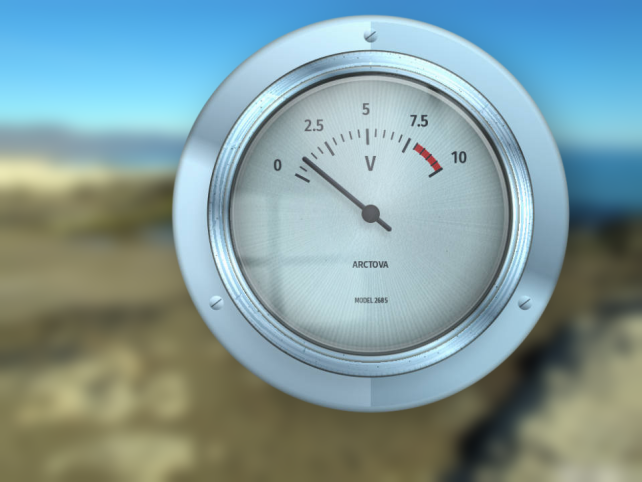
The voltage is {"value": 1, "unit": "V"}
